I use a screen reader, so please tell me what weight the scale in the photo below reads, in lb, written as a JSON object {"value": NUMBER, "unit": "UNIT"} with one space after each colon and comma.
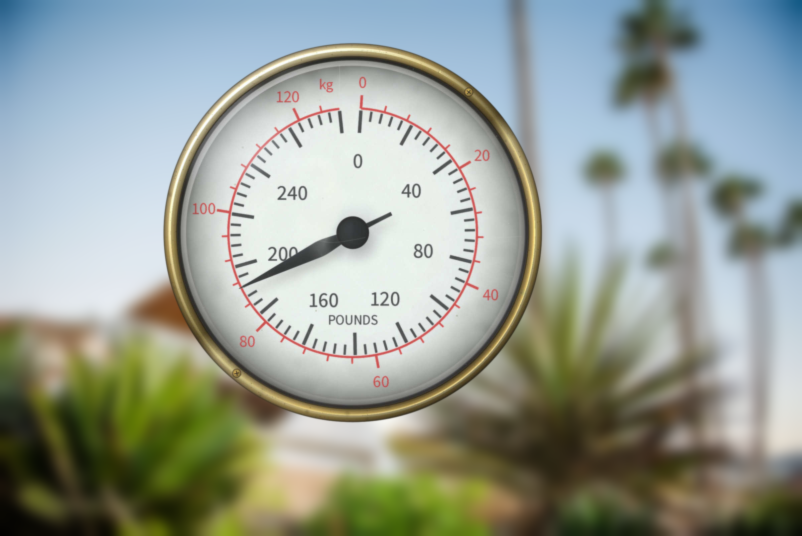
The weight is {"value": 192, "unit": "lb"}
